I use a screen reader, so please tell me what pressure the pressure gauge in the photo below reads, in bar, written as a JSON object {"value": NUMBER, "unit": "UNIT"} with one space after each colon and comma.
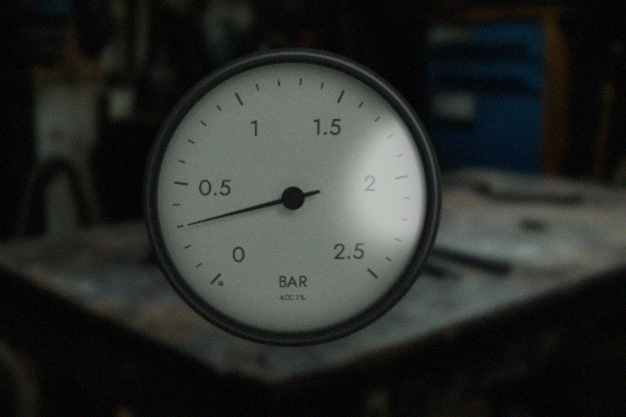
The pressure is {"value": 0.3, "unit": "bar"}
